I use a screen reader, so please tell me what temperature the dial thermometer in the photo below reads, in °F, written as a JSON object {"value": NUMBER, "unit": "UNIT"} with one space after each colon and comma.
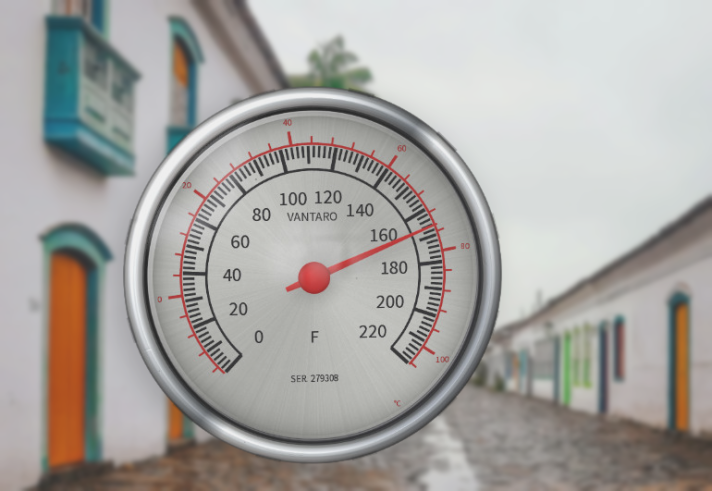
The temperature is {"value": 166, "unit": "°F"}
